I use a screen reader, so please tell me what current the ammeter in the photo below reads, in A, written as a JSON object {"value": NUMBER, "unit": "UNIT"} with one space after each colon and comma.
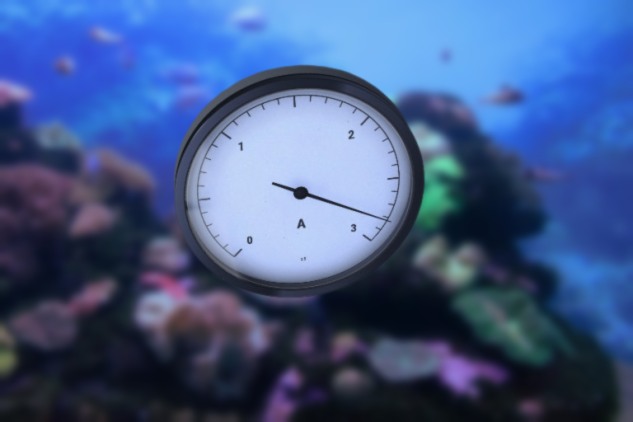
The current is {"value": 2.8, "unit": "A"}
